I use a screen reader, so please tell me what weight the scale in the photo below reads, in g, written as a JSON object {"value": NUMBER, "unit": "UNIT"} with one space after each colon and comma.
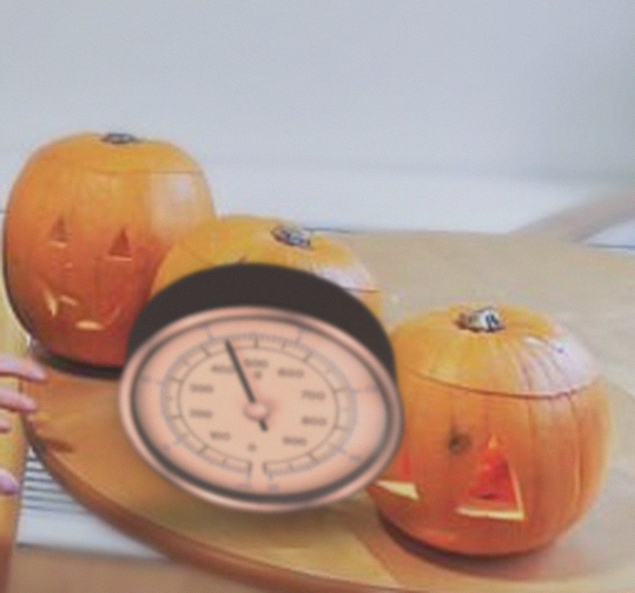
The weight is {"value": 450, "unit": "g"}
